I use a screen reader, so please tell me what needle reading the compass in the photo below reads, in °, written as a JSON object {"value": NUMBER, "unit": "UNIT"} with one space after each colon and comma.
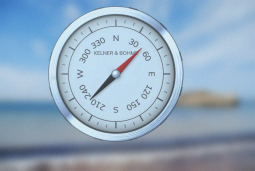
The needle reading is {"value": 45, "unit": "°"}
